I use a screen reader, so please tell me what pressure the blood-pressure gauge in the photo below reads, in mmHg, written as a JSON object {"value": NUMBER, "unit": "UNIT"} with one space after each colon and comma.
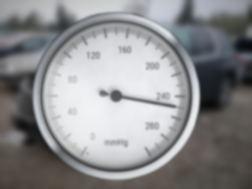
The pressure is {"value": 250, "unit": "mmHg"}
